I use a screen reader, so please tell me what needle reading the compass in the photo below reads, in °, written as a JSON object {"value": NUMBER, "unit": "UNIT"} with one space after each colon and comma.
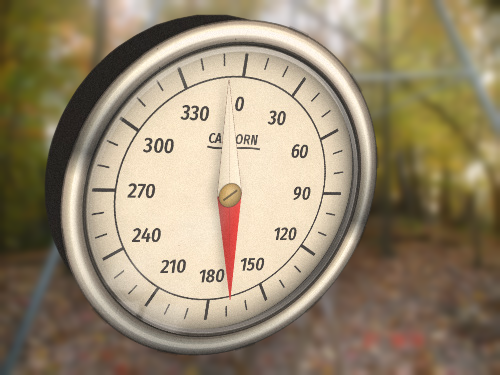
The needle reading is {"value": 170, "unit": "°"}
